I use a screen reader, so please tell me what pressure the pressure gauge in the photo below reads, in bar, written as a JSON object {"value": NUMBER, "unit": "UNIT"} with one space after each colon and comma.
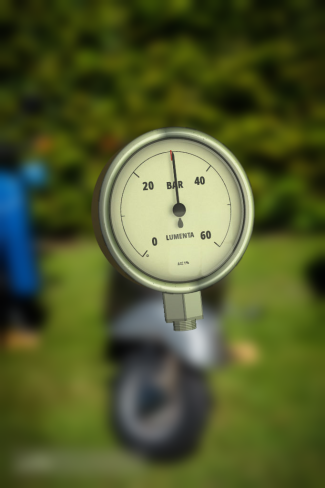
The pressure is {"value": 30, "unit": "bar"}
